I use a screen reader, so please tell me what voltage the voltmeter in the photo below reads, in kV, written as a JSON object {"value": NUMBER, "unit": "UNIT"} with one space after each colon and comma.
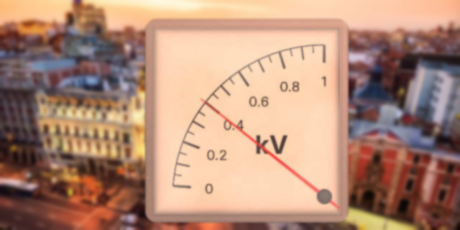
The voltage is {"value": 0.4, "unit": "kV"}
